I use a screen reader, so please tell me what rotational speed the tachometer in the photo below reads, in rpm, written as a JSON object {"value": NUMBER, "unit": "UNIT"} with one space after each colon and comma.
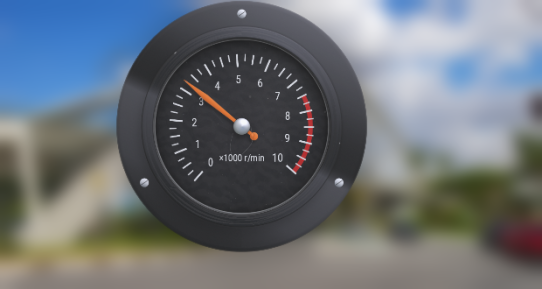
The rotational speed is {"value": 3250, "unit": "rpm"}
